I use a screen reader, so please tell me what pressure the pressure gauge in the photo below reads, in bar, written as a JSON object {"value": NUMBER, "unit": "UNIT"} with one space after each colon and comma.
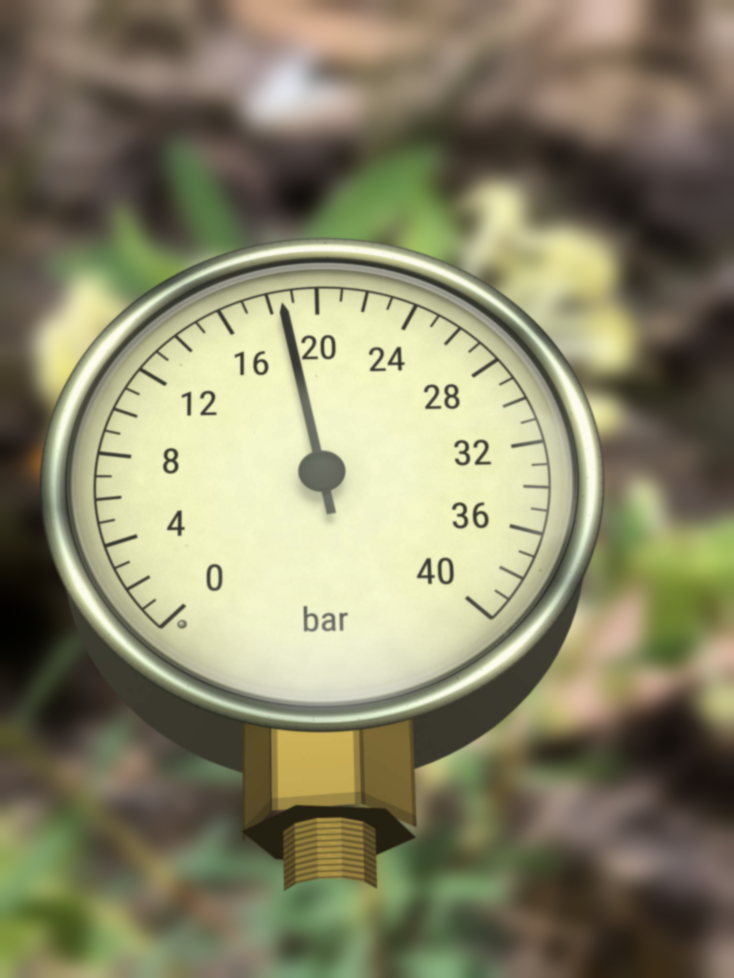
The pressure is {"value": 18.5, "unit": "bar"}
